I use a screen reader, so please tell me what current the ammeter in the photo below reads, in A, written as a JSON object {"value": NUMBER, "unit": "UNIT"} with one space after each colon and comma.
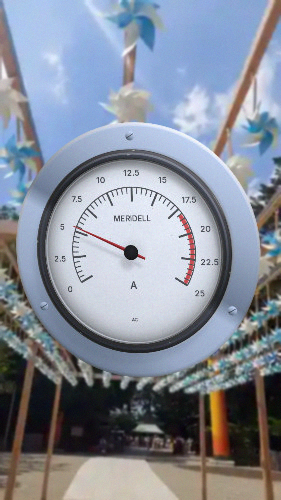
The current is {"value": 5.5, "unit": "A"}
